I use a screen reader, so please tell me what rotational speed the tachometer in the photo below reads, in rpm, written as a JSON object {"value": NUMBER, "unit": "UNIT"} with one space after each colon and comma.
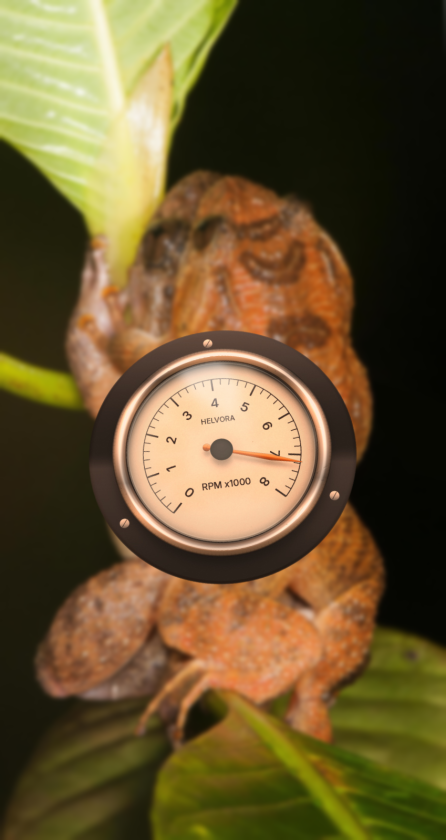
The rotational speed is {"value": 7200, "unit": "rpm"}
